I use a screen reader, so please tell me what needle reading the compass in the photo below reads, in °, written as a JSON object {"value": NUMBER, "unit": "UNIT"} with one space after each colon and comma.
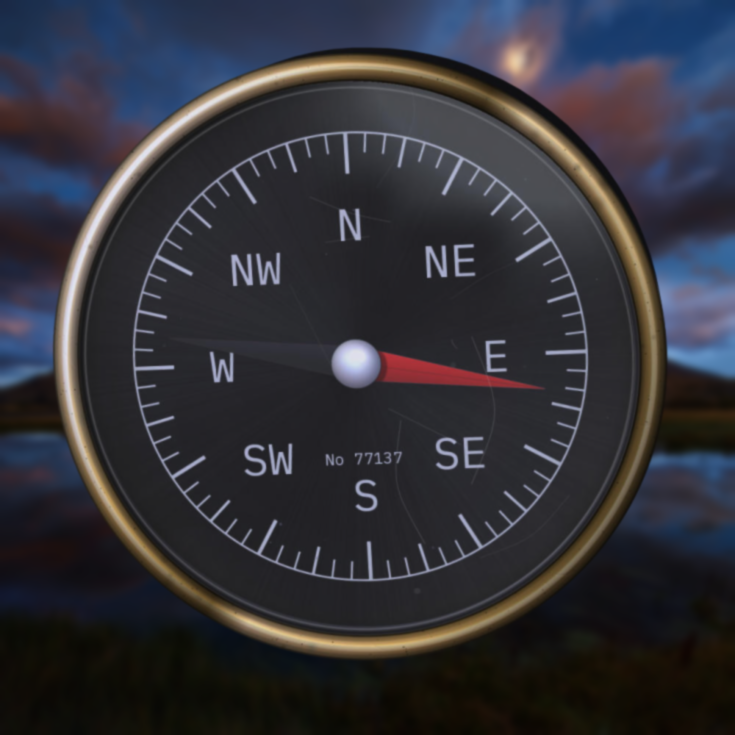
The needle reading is {"value": 100, "unit": "°"}
